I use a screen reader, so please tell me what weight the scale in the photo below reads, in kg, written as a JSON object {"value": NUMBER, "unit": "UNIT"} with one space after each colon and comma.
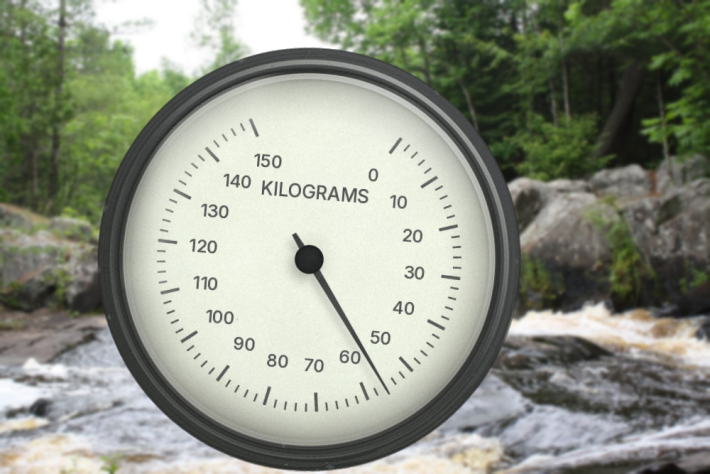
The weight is {"value": 56, "unit": "kg"}
